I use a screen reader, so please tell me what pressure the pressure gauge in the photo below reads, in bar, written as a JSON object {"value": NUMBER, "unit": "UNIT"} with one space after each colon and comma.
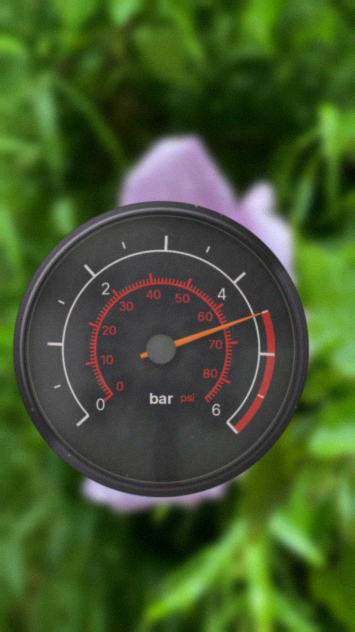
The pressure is {"value": 4.5, "unit": "bar"}
